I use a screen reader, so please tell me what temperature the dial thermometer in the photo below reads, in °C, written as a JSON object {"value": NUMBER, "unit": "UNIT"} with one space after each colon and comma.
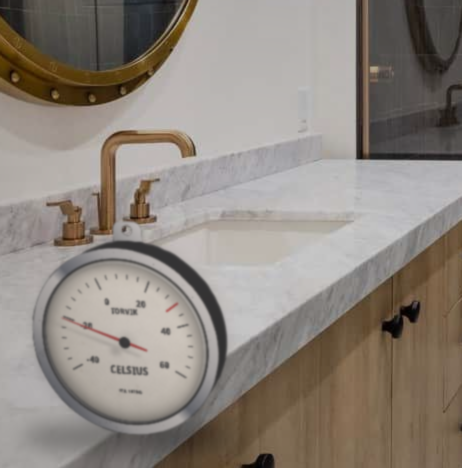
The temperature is {"value": -20, "unit": "°C"}
